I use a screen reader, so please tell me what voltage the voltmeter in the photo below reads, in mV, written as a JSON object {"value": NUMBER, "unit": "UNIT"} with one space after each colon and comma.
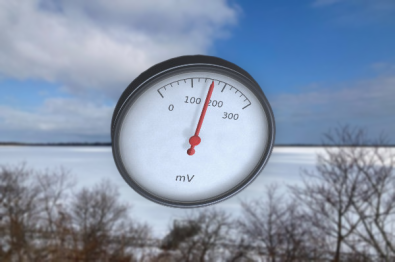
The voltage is {"value": 160, "unit": "mV"}
